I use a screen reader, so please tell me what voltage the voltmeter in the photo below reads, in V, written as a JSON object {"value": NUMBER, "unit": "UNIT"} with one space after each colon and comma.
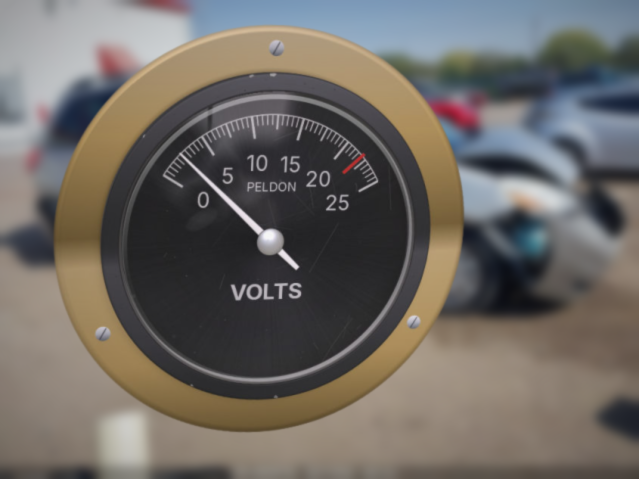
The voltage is {"value": 2.5, "unit": "V"}
